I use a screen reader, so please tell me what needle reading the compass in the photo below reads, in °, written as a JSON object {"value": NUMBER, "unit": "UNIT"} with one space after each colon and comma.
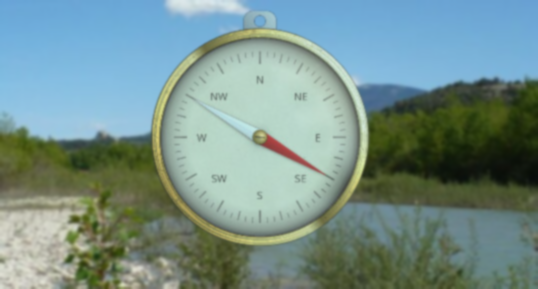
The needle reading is {"value": 120, "unit": "°"}
